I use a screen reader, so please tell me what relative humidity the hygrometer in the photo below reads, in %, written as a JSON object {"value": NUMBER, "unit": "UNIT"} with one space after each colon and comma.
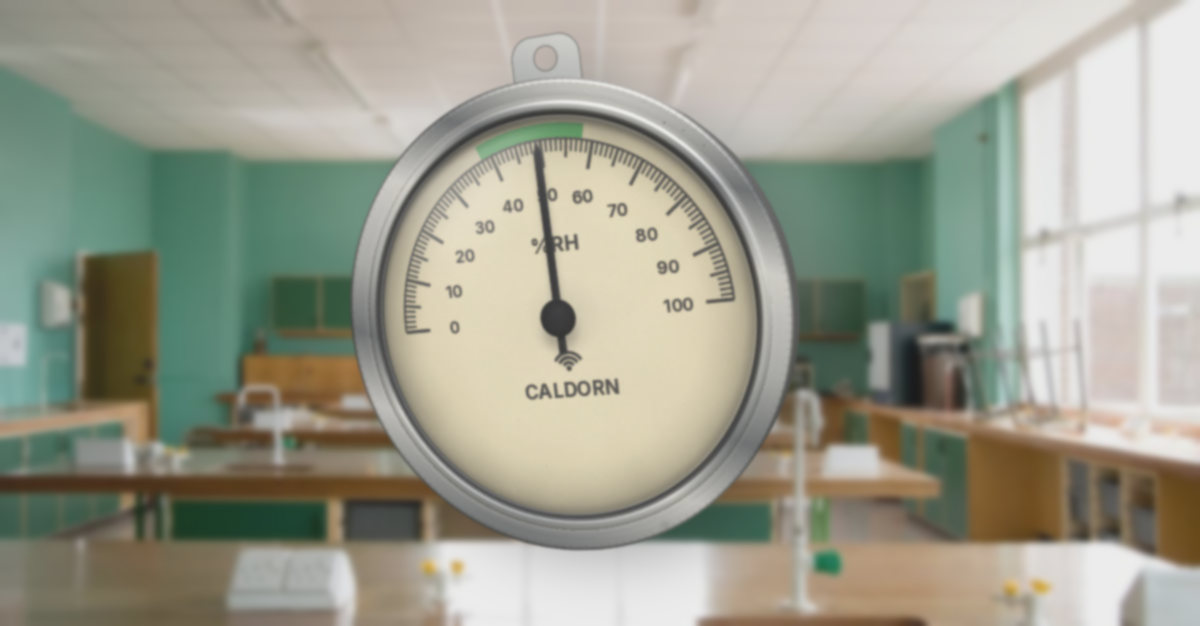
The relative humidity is {"value": 50, "unit": "%"}
